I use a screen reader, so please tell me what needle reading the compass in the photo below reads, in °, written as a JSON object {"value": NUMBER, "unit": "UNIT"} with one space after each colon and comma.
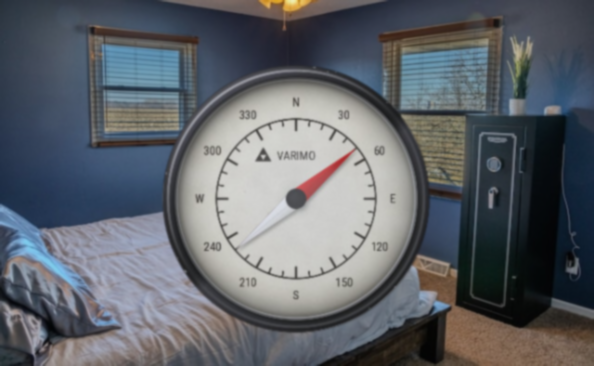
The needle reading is {"value": 50, "unit": "°"}
